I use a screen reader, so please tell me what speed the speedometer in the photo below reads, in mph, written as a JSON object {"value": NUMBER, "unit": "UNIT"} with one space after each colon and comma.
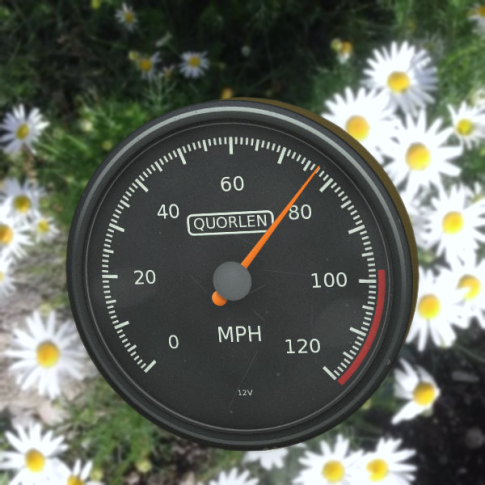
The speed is {"value": 77, "unit": "mph"}
